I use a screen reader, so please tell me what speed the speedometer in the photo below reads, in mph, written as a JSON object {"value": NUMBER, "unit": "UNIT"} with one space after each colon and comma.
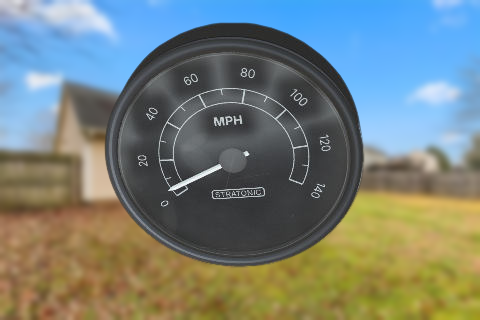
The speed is {"value": 5, "unit": "mph"}
